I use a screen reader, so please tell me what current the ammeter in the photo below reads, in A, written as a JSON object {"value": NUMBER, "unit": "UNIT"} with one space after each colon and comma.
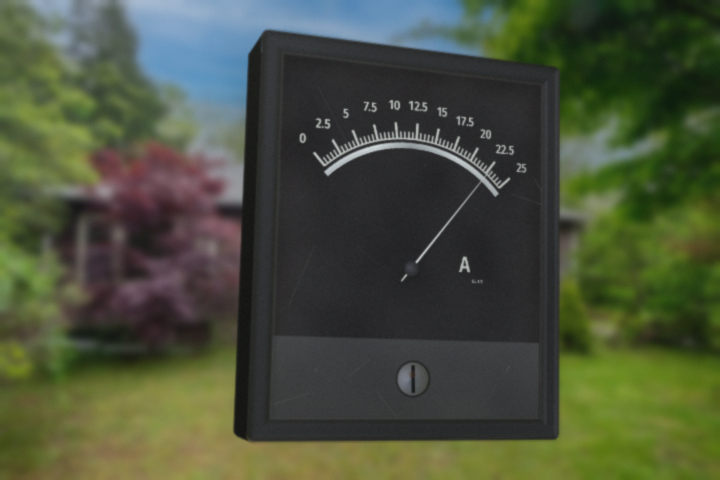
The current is {"value": 22.5, "unit": "A"}
